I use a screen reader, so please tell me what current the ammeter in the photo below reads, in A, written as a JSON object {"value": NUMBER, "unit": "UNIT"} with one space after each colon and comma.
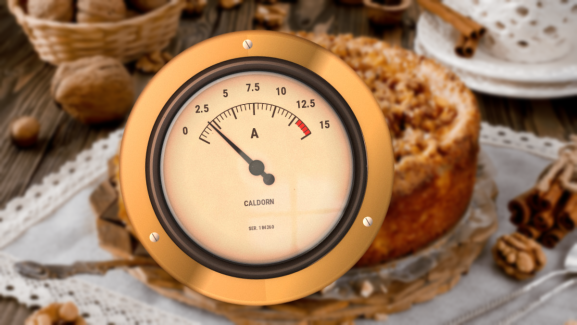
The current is {"value": 2, "unit": "A"}
